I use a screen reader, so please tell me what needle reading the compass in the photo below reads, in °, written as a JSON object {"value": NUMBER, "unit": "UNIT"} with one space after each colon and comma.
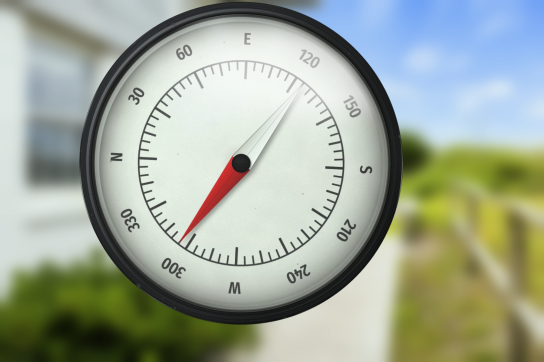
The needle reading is {"value": 305, "unit": "°"}
